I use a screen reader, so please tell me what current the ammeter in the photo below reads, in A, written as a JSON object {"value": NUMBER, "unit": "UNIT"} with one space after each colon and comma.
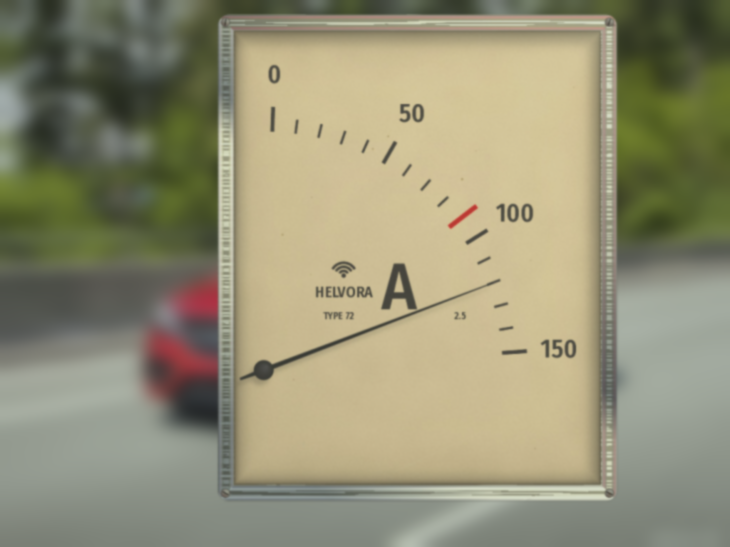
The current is {"value": 120, "unit": "A"}
